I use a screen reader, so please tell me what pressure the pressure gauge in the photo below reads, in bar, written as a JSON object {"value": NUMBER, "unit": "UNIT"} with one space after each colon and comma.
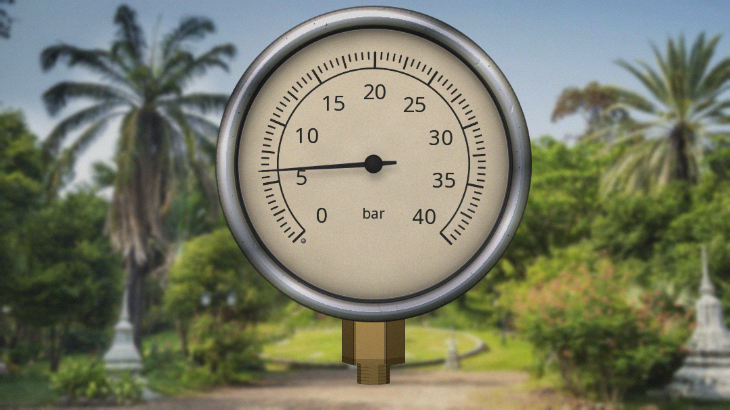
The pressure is {"value": 6, "unit": "bar"}
